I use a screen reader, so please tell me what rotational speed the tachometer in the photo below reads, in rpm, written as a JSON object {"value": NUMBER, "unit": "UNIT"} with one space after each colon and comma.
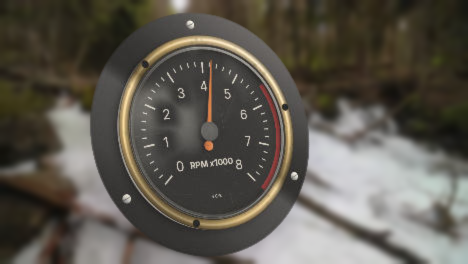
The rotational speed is {"value": 4200, "unit": "rpm"}
